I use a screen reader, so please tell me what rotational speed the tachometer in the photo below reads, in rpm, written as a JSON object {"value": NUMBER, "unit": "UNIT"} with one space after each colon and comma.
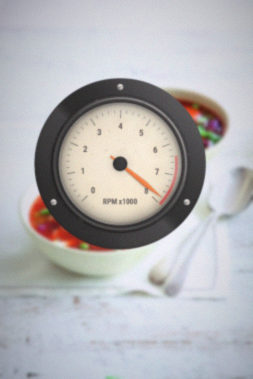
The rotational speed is {"value": 7800, "unit": "rpm"}
